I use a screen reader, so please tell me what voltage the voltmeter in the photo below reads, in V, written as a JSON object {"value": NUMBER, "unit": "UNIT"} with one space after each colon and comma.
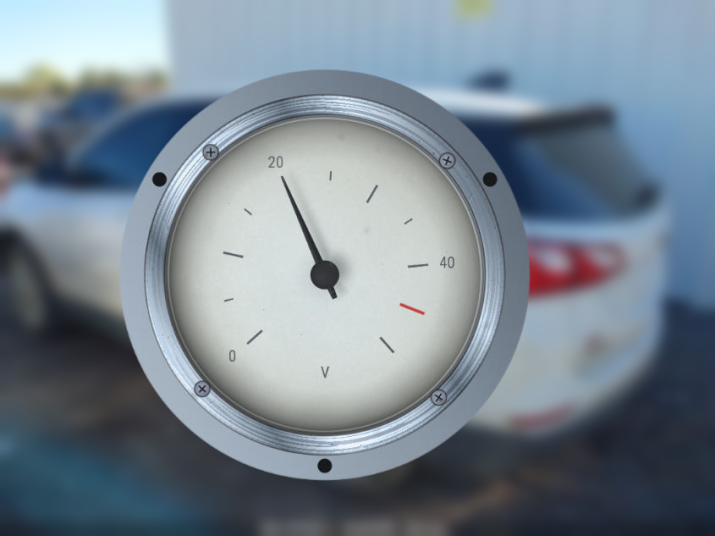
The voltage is {"value": 20, "unit": "V"}
